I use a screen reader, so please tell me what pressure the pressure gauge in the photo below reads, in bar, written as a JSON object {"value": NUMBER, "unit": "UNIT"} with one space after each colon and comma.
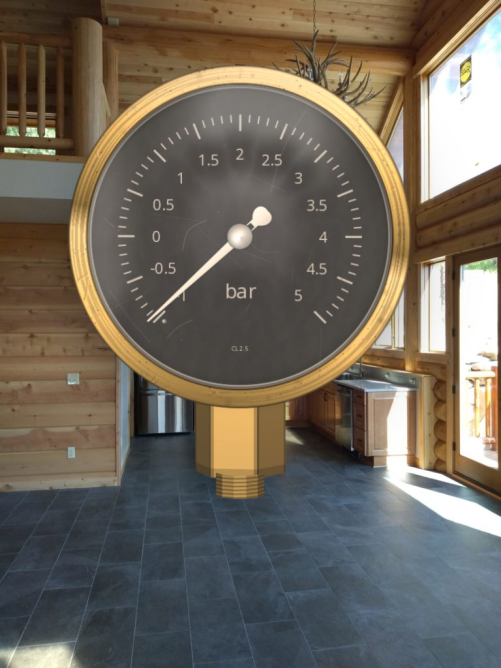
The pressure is {"value": -0.95, "unit": "bar"}
